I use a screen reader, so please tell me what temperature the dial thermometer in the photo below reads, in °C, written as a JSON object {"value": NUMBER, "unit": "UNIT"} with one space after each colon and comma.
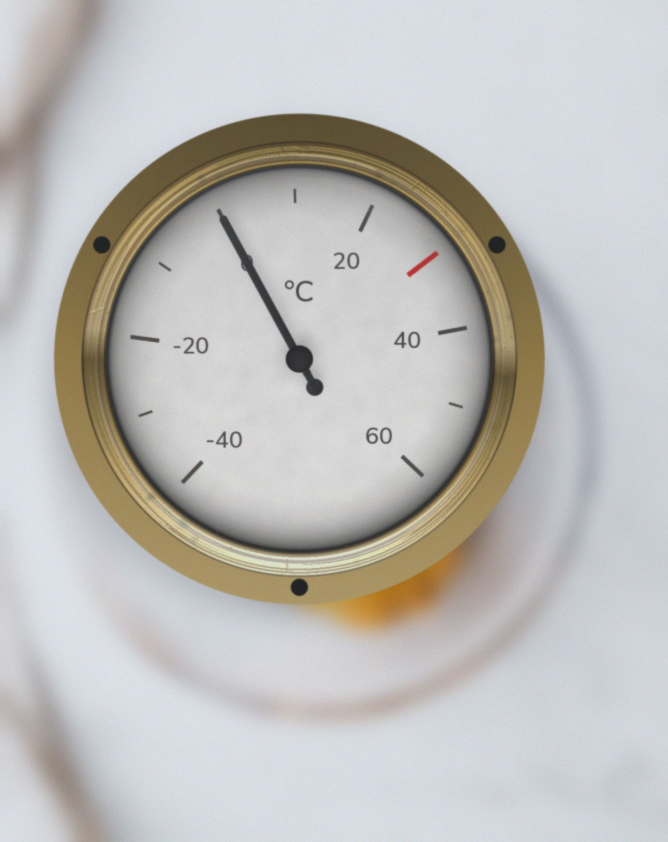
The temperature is {"value": 0, "unit": "°C"}
